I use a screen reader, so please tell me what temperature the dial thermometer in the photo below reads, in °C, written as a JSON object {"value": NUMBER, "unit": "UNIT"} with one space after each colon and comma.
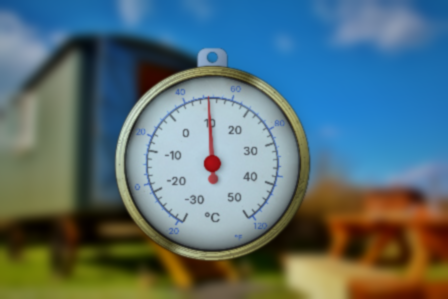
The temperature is {"value": 10, "unit": "°C"}
